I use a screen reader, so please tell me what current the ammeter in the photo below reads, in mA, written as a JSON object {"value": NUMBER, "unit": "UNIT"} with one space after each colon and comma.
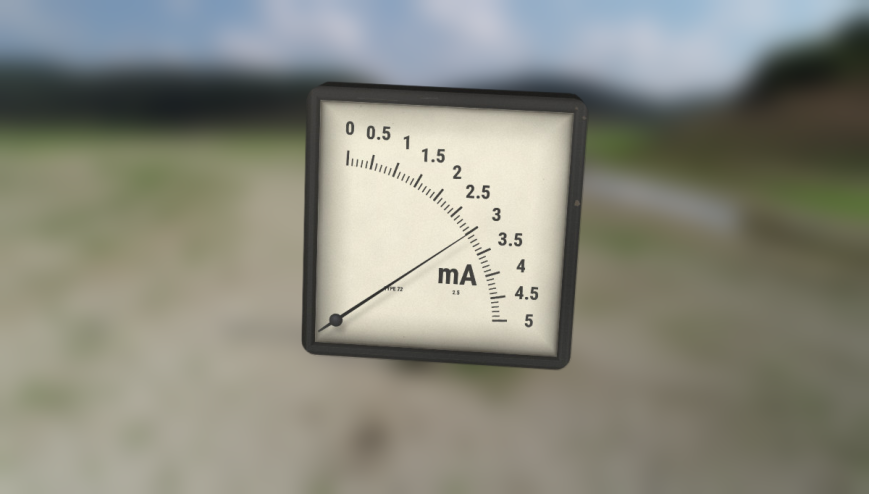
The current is {"value": 3, "unit": "mA"}
